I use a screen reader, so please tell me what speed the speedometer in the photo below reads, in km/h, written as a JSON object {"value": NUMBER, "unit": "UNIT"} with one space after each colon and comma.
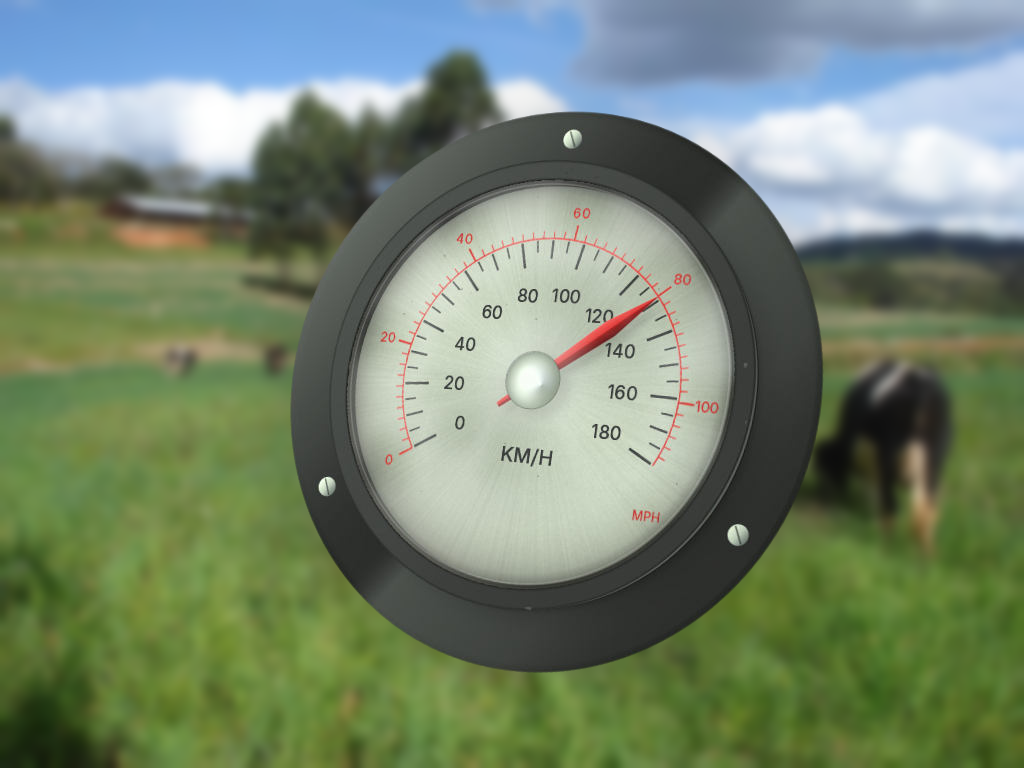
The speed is {"value": 130, "unit": "km/h"}
